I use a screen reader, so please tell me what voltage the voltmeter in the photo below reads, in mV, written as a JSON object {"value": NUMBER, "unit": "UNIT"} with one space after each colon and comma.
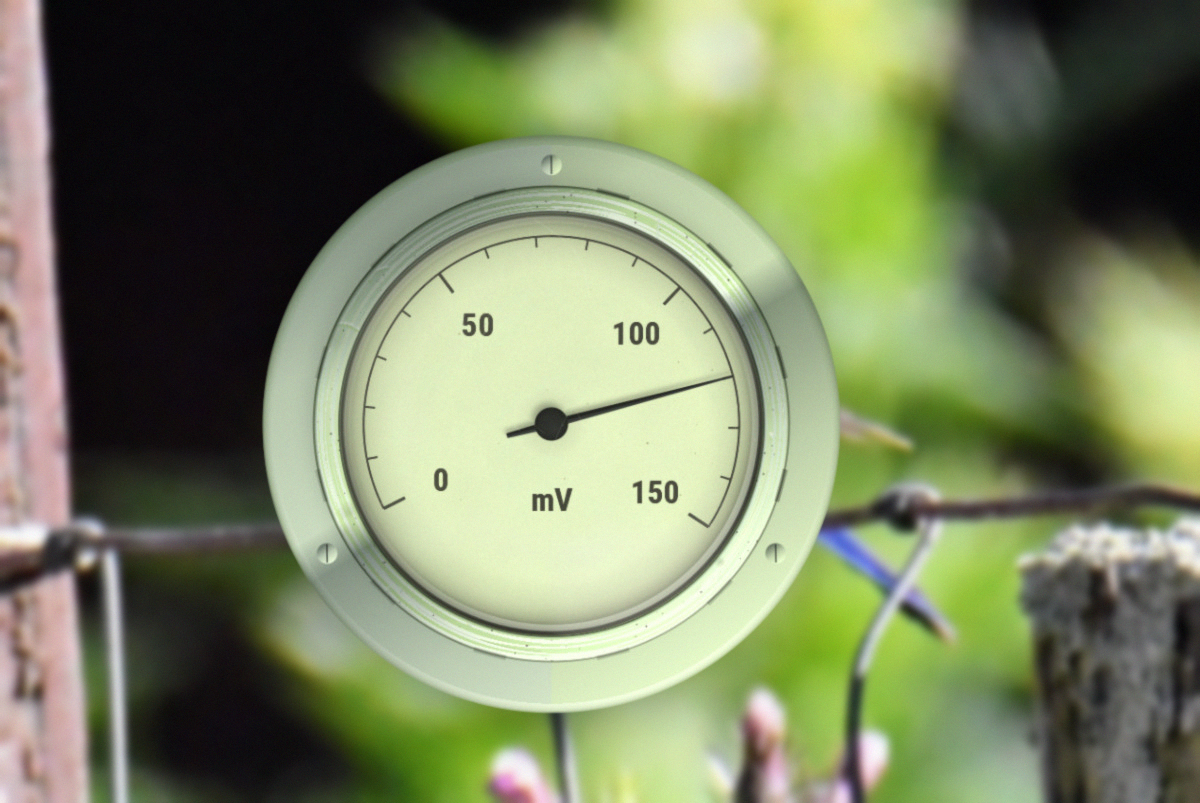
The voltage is {"value": 120, "unit": "mV"}
